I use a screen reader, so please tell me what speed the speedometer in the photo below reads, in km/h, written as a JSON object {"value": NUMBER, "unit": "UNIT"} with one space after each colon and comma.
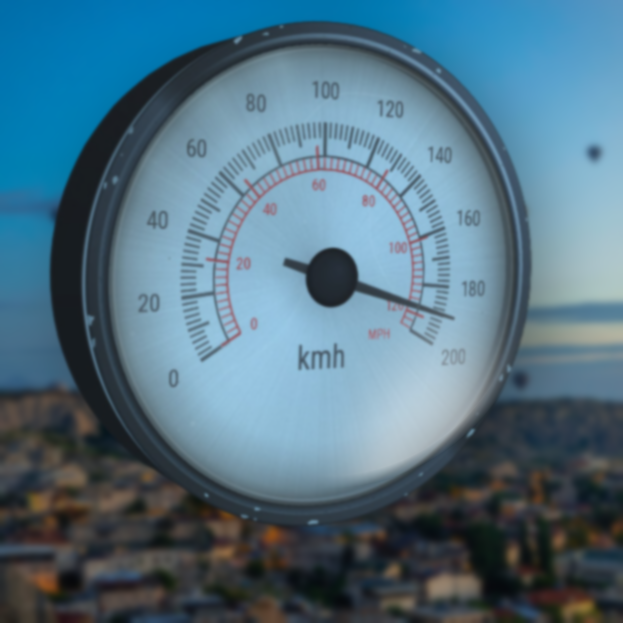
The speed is {"value": 190, "unit": "km/h"}
